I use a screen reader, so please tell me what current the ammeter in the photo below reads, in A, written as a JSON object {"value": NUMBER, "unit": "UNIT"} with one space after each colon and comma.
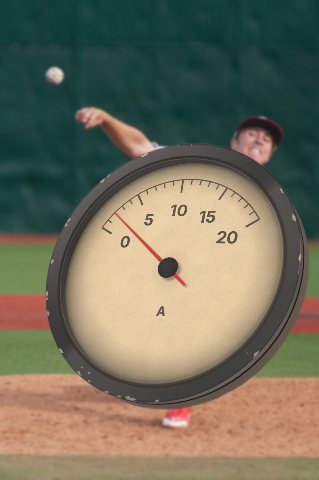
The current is {"value": 2, "unit": "A"}
